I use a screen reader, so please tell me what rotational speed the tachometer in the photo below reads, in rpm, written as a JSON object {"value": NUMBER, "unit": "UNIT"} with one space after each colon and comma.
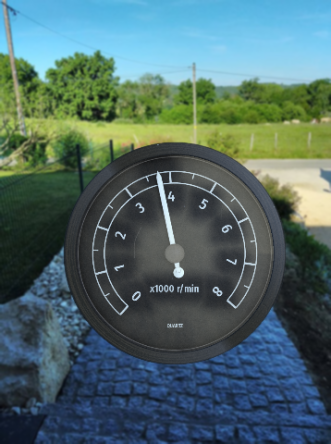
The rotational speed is {"value": 3750, "unit": "rpm"}
